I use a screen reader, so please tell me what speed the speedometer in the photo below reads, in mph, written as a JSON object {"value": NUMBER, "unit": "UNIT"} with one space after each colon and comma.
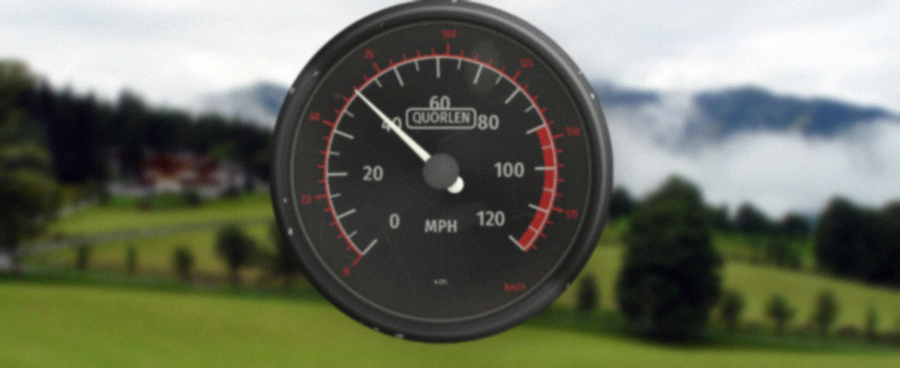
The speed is {"value": 40, "unit": "mph"}
